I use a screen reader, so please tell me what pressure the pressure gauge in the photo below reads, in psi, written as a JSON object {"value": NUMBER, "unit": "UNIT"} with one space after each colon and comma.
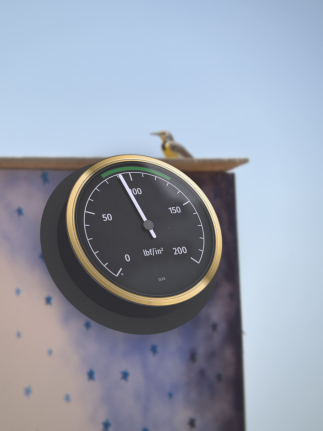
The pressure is {"value": 90, "unit": "psi"}
